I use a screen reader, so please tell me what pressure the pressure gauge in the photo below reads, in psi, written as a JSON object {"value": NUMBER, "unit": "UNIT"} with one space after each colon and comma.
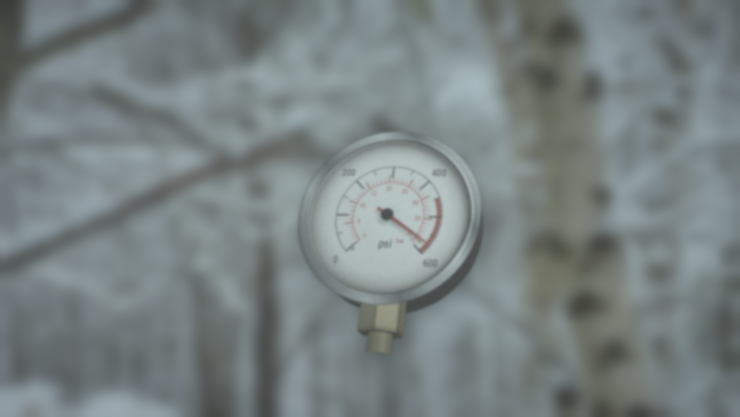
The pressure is {"value": 575, "unit": "psi"}
